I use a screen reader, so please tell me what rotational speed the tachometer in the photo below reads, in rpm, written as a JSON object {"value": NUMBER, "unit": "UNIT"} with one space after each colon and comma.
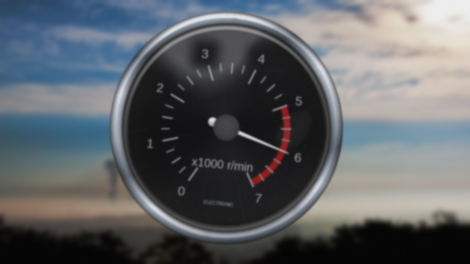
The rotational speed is {"value": 6000, "unit": "rpm"}
